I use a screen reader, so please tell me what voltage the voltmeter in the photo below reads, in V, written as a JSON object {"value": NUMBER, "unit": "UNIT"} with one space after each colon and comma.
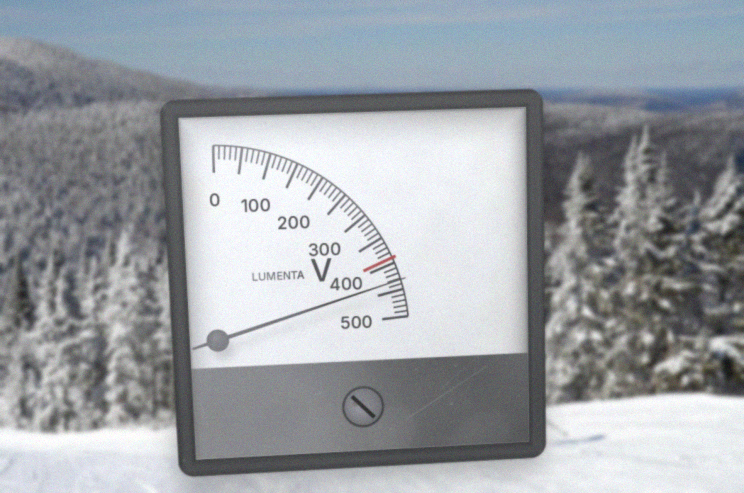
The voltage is {"value": 430, "unit": "V"}
